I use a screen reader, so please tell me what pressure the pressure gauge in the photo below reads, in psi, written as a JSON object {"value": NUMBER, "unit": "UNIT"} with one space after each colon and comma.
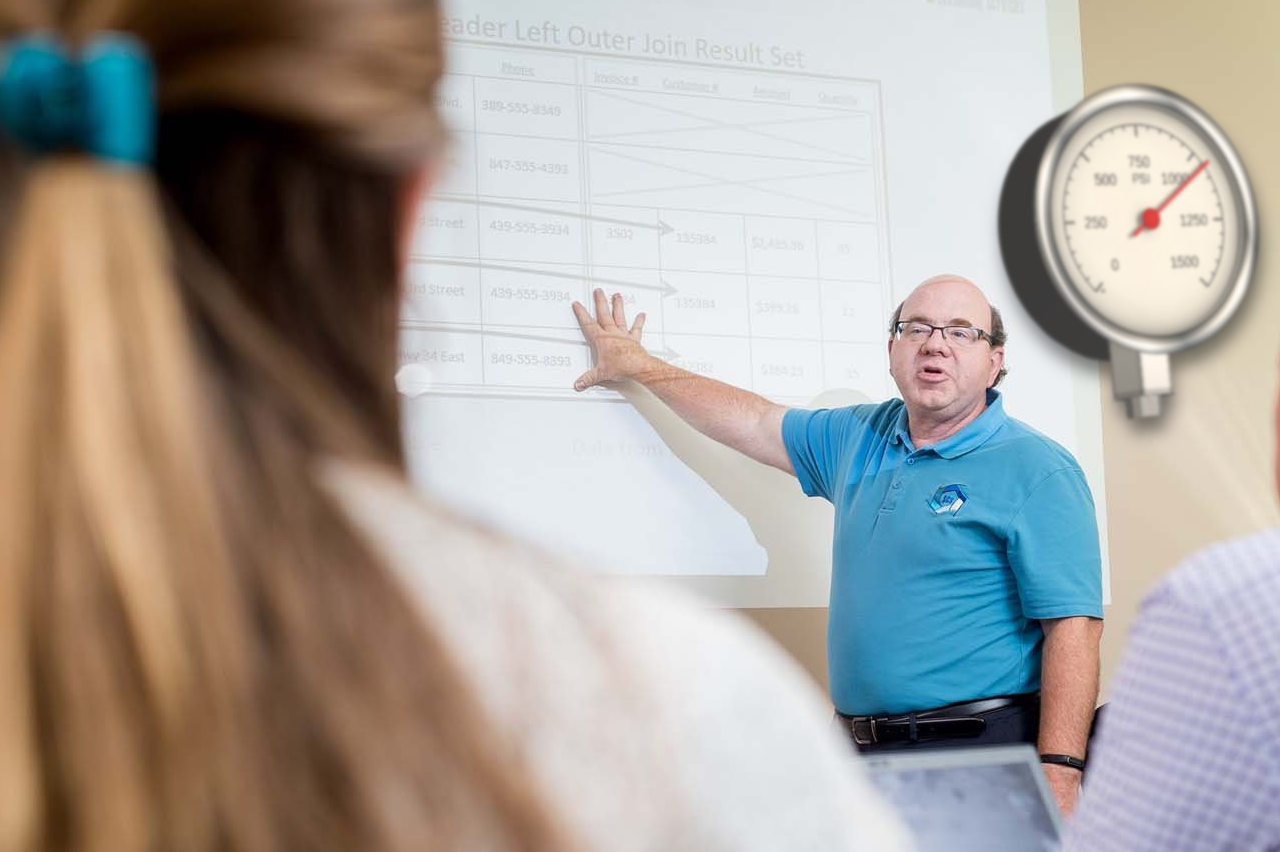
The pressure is {"value": 1050, "unit": "psi"}
